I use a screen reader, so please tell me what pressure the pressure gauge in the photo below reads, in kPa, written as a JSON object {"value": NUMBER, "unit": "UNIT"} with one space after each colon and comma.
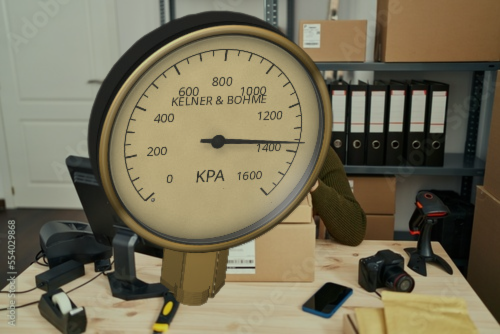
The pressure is {"value": 1350, "unit": "kPa"}
